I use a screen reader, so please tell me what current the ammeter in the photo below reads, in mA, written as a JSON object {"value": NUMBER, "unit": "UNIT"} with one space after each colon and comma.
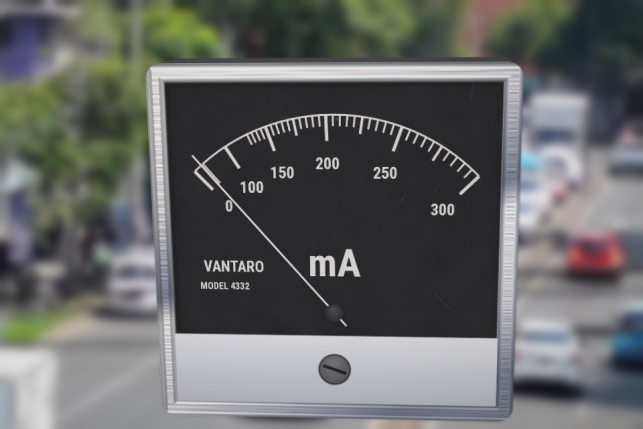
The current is {"value": 50, "unit": "mA"}
